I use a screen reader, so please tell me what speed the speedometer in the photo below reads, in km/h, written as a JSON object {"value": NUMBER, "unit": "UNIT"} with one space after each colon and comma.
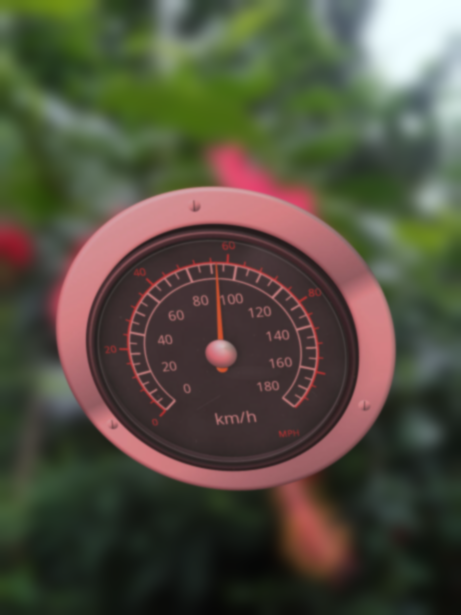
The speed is {"value": 92.5, "unit": "km/h"}
